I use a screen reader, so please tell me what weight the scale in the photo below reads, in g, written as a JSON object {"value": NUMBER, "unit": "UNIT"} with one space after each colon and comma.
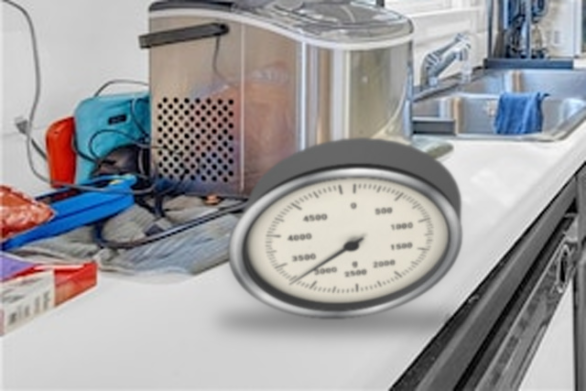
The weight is {"value": 3250, "unit": "g"}
